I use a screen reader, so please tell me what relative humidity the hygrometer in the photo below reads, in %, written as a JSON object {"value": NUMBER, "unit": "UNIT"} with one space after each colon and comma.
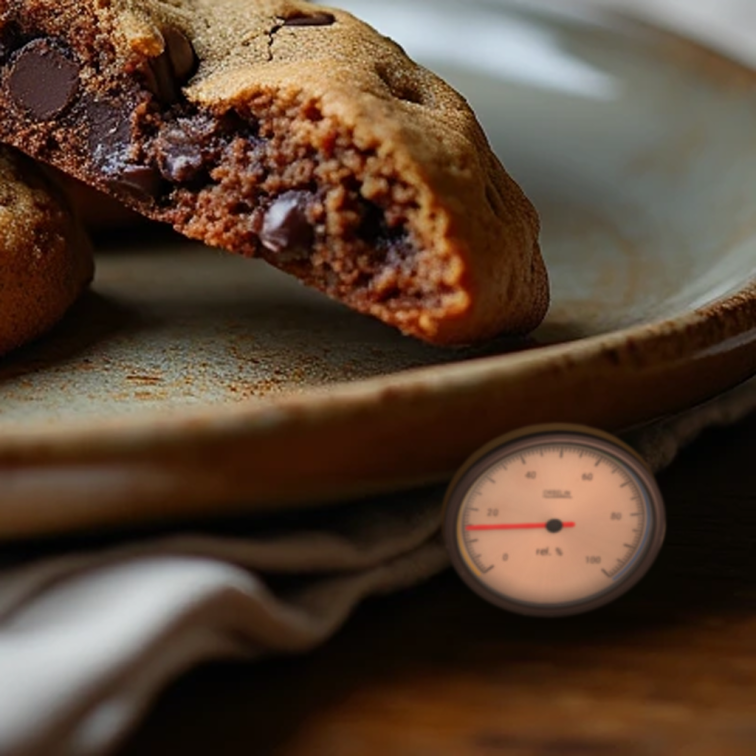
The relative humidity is {"value": 15, "unit": "%"}
